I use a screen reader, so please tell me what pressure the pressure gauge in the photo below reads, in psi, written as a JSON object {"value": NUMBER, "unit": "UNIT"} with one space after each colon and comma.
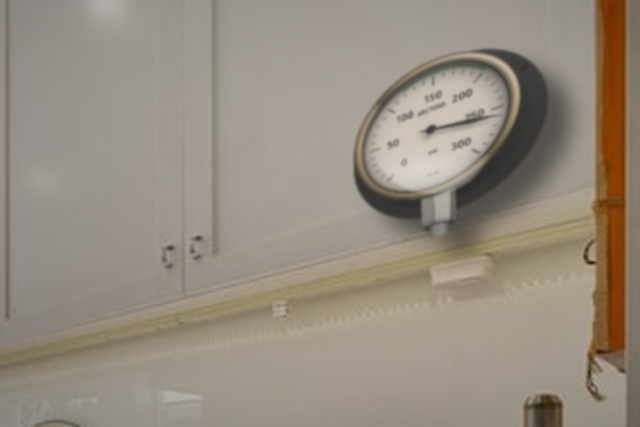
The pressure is {"value": 260, "unit": "psi"}
